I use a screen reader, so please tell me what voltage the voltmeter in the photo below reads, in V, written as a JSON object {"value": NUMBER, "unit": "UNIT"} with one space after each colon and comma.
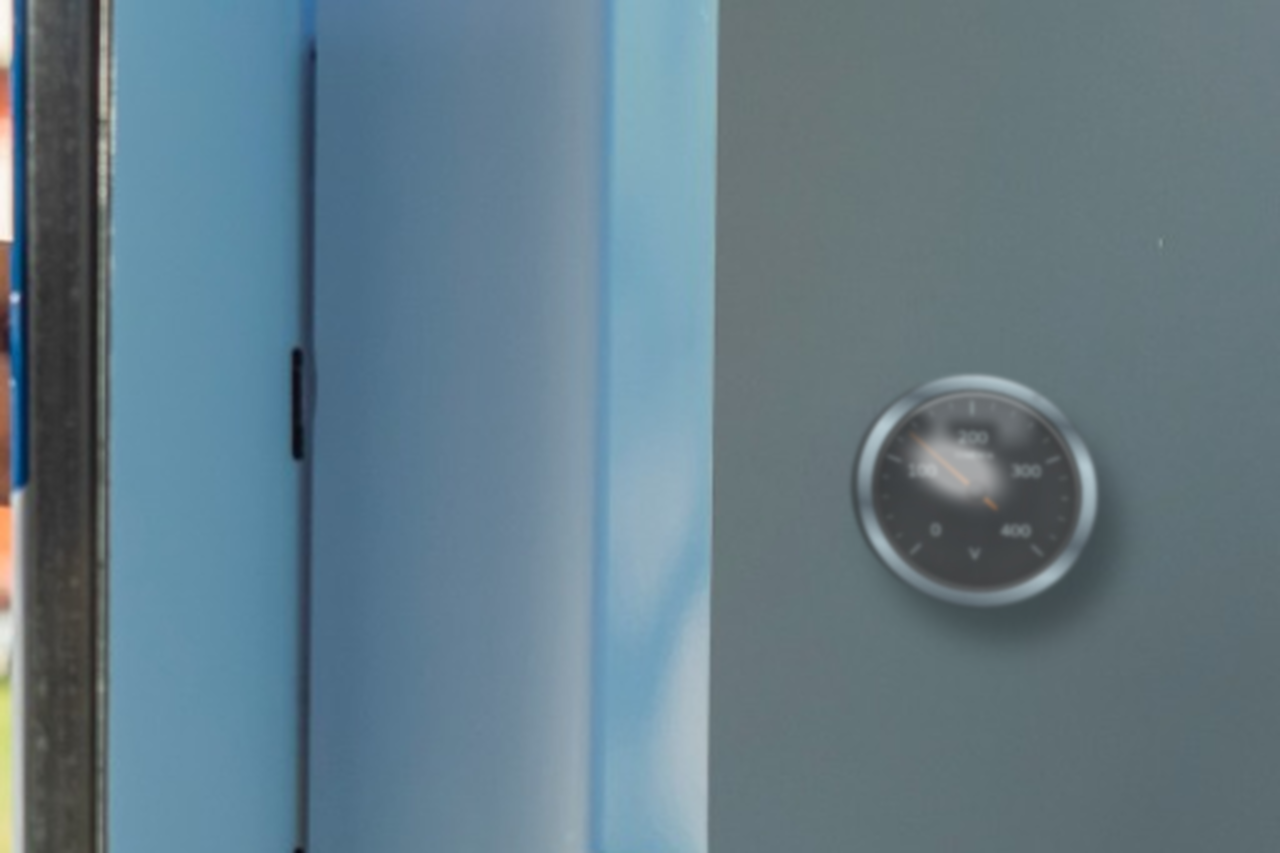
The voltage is {"value": 130, "unit": "V"}
